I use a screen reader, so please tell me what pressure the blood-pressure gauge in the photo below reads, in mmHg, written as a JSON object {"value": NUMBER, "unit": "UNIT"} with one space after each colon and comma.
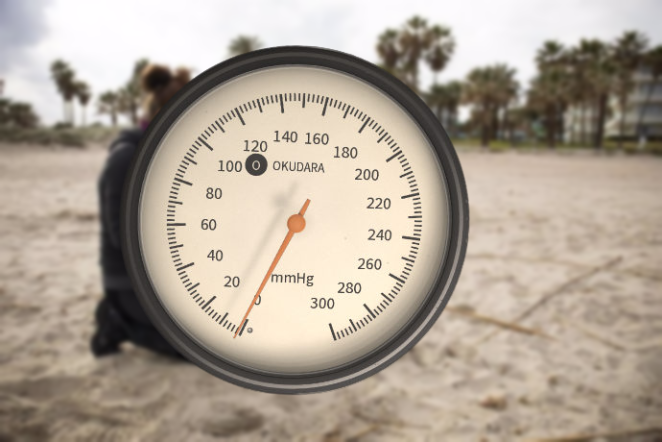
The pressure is {"value": 2, "unit": "mmHg"}
